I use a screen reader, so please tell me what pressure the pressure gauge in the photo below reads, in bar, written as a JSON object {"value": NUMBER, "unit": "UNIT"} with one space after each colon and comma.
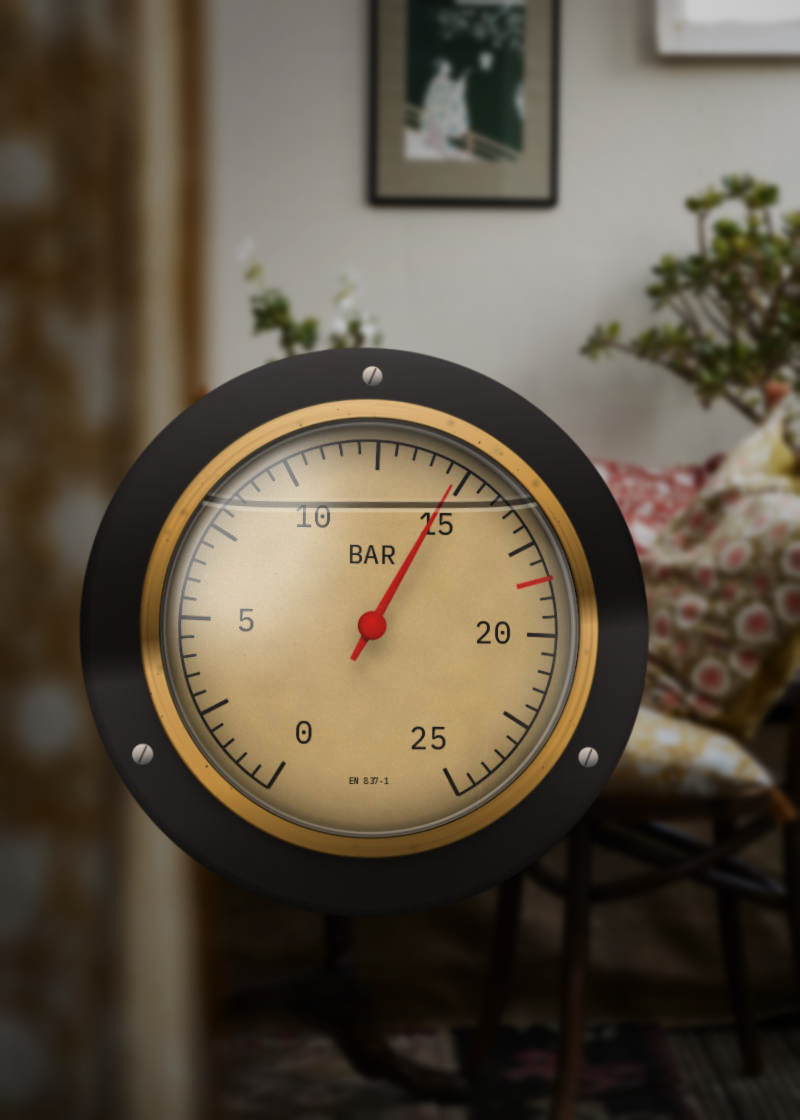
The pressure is {"value": 14.75, "unit": "bar"}
